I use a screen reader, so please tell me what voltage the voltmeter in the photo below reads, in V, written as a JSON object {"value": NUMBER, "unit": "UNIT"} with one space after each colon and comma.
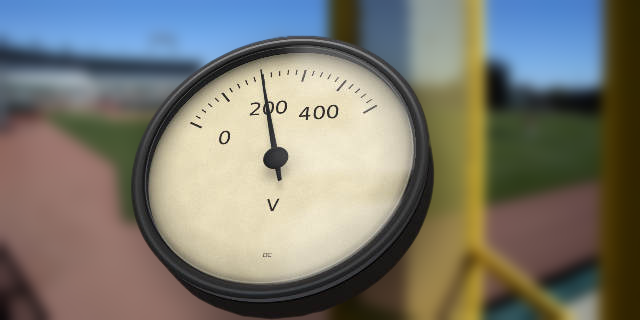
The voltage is {"value": 200, "unit": "V"}
